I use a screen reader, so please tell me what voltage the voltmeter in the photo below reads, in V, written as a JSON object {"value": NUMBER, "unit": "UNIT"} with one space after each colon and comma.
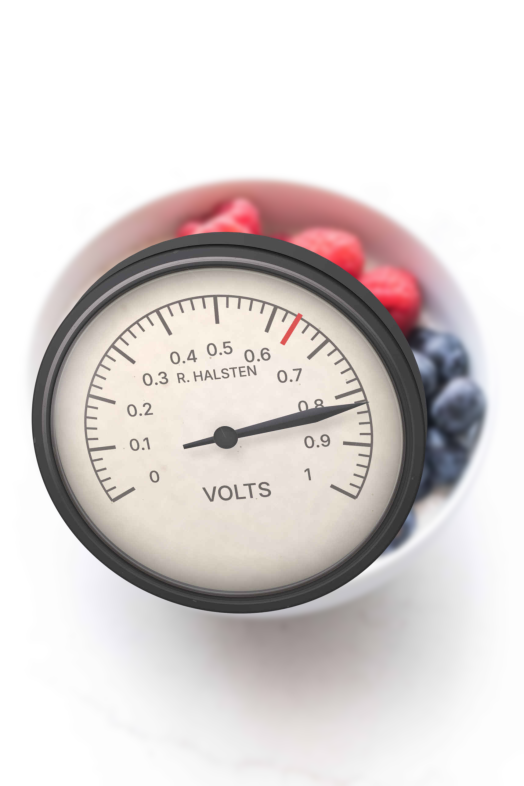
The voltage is {"value": 0.82, "unit": "V"}
